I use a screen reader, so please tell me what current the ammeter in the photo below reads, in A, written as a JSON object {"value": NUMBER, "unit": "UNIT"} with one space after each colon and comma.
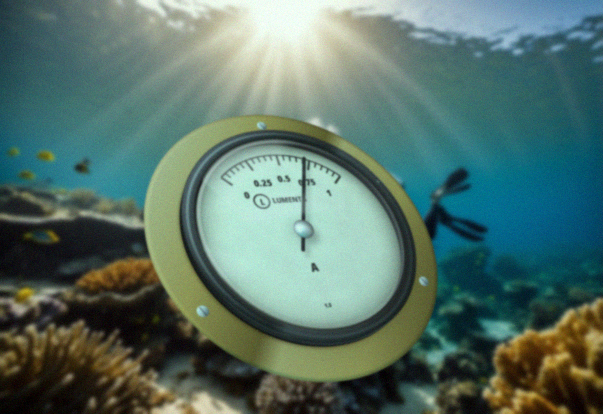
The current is {"value": 0.7, "unit": "A"}
